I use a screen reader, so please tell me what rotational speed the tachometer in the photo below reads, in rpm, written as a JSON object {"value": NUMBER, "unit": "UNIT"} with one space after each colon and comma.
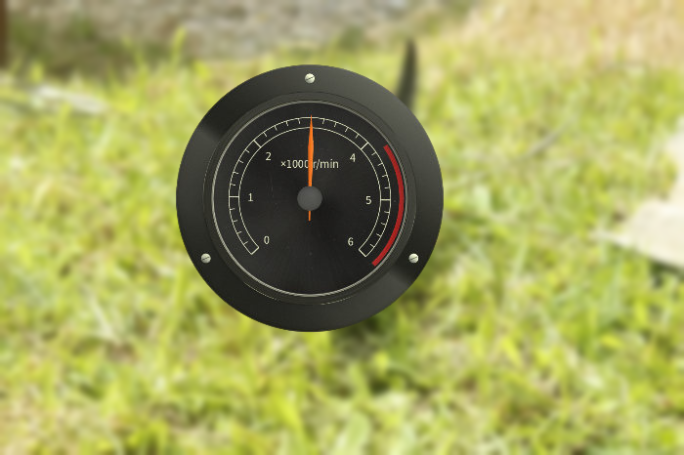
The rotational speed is {"value": 3000, "unit": "rpm"}
